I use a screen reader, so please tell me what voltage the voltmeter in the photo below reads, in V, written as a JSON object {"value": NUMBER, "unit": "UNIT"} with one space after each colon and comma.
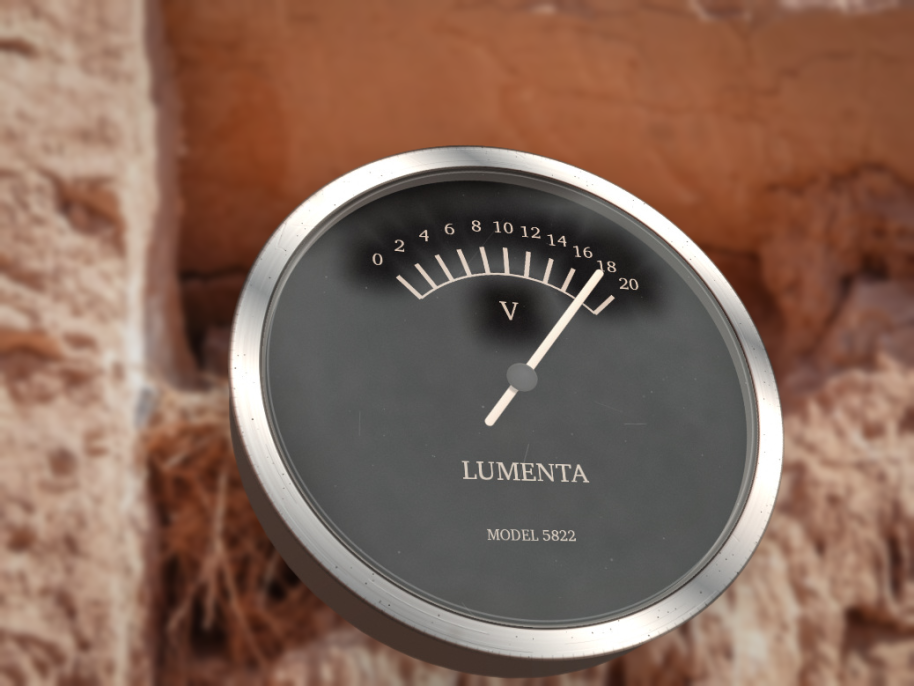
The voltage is {"value": 18, "unit": "V"}
